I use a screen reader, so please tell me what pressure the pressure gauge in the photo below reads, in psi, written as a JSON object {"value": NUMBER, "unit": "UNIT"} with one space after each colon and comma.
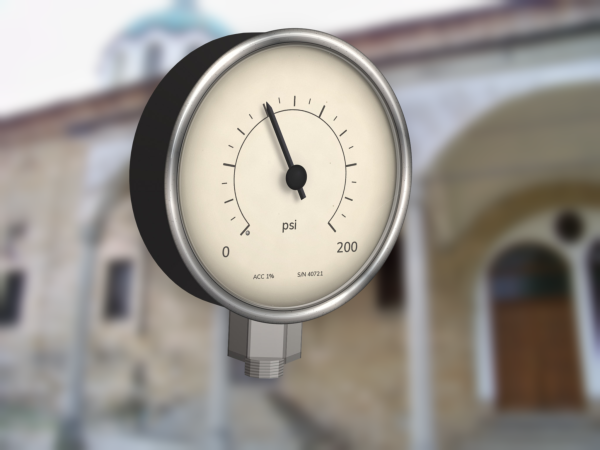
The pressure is {"value": 80, "unit": "psi"}
